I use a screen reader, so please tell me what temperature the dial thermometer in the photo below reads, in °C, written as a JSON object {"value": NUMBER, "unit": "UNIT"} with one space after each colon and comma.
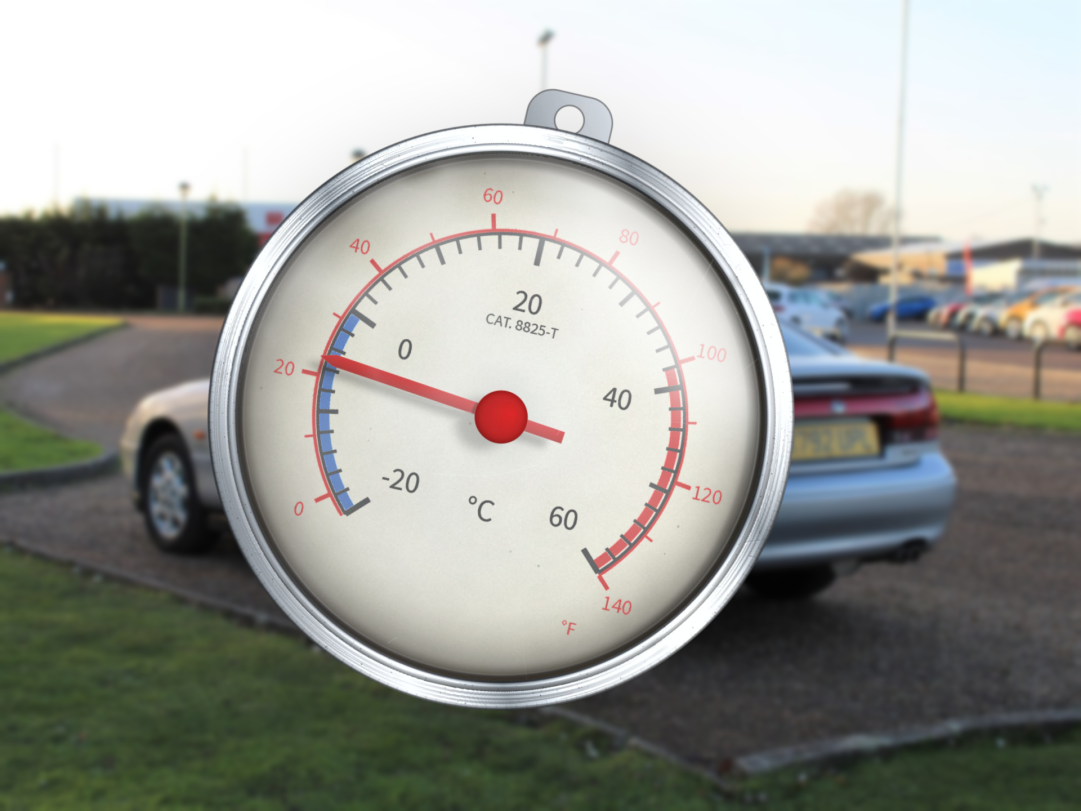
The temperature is {"value": -5, "unit": "°C"}
